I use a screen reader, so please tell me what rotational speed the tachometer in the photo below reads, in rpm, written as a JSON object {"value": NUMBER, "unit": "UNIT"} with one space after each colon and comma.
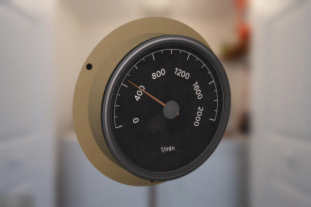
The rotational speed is {"value": 450, "unit": "rpm"}
